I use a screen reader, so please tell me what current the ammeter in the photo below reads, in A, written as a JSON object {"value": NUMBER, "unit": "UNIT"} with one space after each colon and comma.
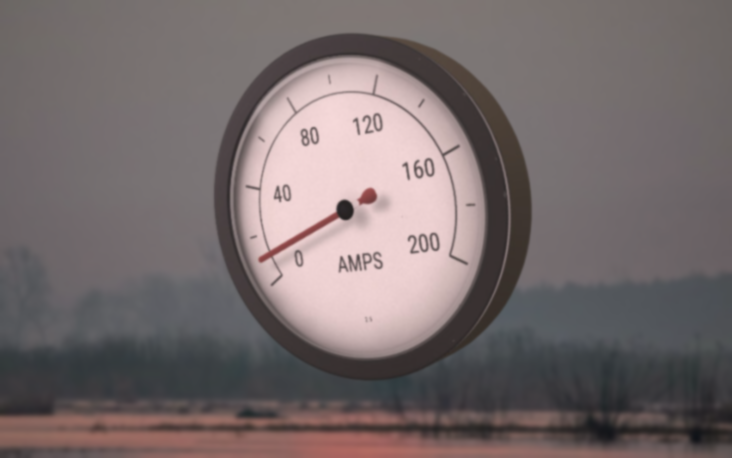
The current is {"value": 10, "unit": "A"}
